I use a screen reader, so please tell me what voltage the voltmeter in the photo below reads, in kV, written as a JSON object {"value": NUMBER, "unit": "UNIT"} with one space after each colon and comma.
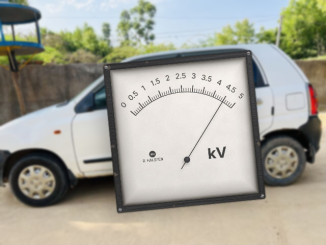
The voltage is {"value": 4.5, "unit": "kV"}
